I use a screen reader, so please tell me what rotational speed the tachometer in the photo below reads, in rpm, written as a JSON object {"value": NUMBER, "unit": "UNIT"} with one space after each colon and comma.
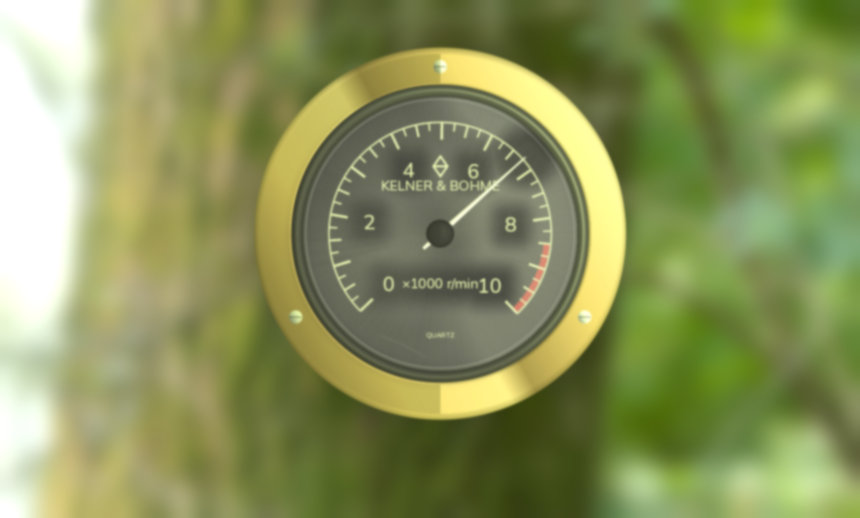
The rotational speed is {"value": 6750, "unit": "rpm"}
